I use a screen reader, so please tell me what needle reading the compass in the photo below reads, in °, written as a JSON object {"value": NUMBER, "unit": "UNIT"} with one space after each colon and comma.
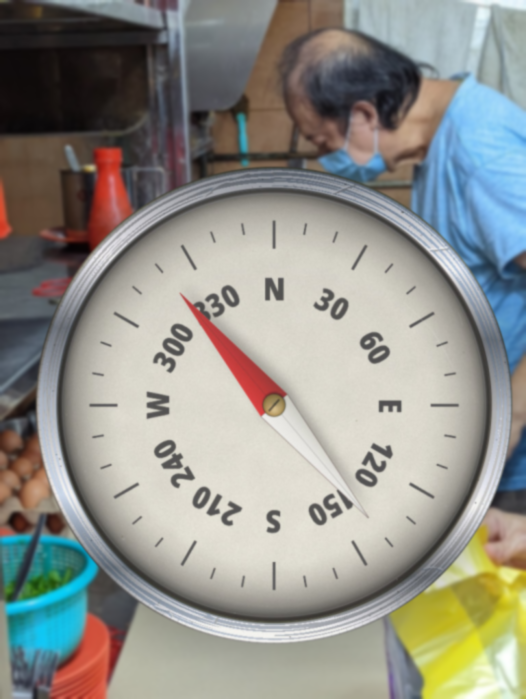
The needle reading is {"value": 320, "unit": "°"}
